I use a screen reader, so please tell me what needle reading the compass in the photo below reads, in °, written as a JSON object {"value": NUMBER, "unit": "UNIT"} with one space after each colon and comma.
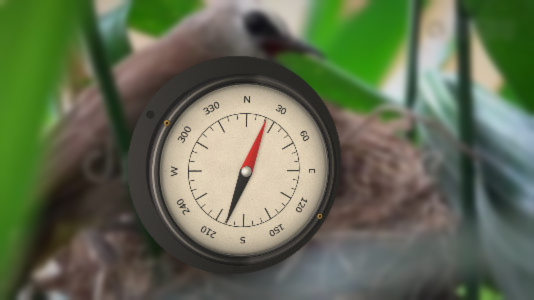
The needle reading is {"value": 20, "unit": "°"}
